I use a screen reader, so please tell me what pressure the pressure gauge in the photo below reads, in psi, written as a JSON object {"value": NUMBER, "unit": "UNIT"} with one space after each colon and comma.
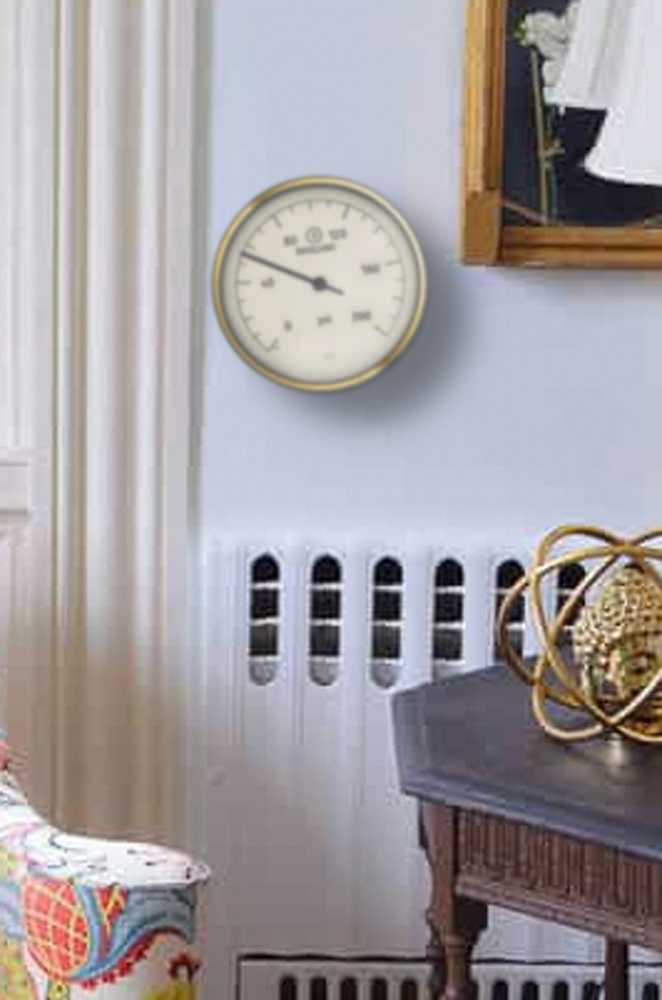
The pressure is {"value": 55, "unit": "psi"}
